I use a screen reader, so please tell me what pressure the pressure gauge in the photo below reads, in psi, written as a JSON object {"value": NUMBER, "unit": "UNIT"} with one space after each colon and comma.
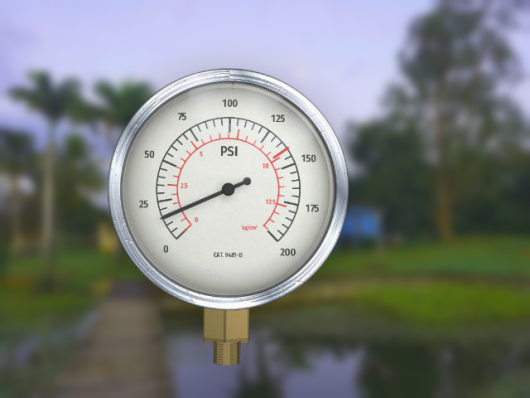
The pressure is {"value": 15, "unit": "psi"}
